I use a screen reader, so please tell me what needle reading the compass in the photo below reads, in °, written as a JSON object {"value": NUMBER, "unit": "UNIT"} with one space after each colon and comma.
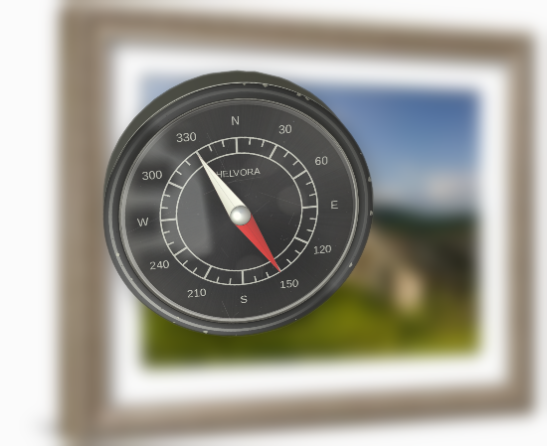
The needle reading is {"value": 150, "unit": "°"}
